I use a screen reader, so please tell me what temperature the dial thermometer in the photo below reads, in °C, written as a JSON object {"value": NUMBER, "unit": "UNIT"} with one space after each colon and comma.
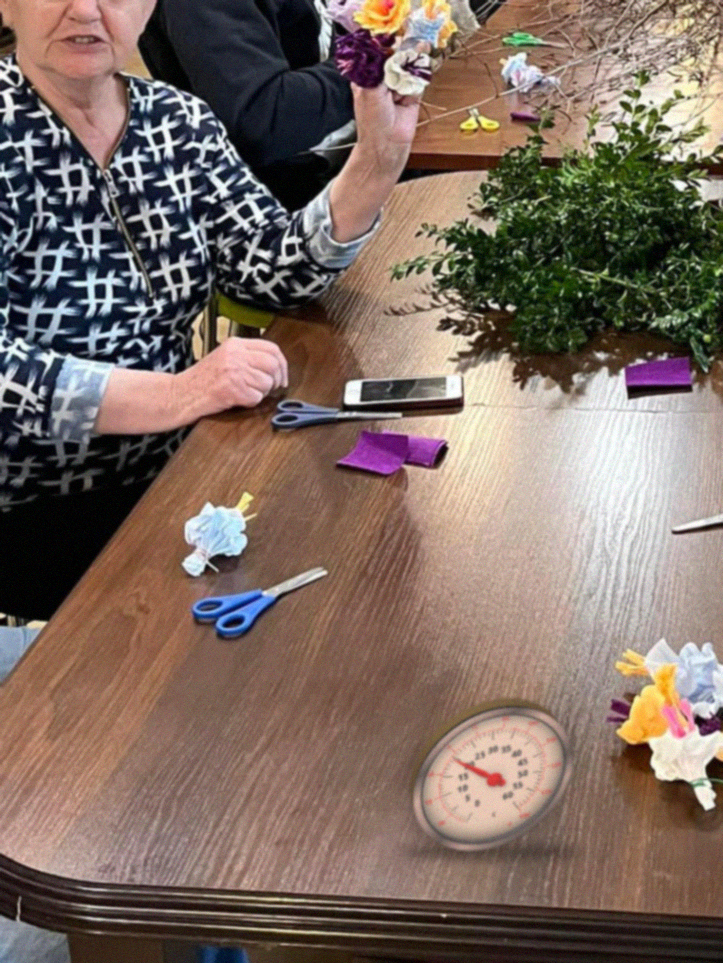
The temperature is {"value": 20, "unit": "°C"}
